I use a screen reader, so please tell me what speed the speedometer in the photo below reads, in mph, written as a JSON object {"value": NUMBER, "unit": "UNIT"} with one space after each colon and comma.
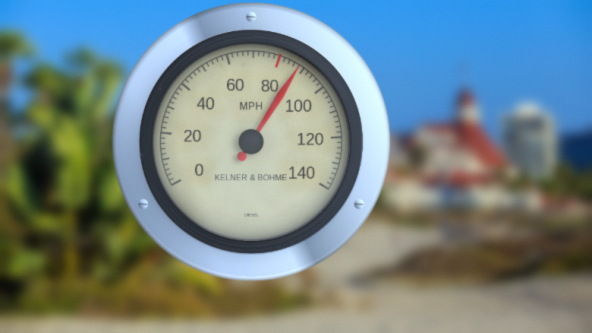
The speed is {"value": 88, "unit": "mph"}
